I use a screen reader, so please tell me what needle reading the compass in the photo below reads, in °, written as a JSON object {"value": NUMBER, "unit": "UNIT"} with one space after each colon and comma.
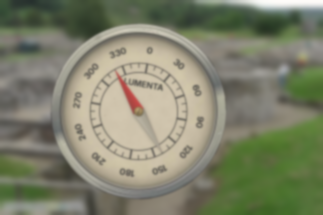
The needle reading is {"value": 320, "unit": "°"}
